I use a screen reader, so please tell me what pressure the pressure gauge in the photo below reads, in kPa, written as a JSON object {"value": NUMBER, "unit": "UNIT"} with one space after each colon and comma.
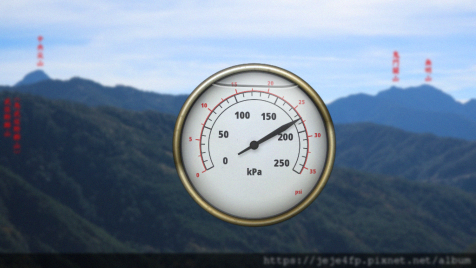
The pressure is {"value": 185, "unit": "kPa"}
